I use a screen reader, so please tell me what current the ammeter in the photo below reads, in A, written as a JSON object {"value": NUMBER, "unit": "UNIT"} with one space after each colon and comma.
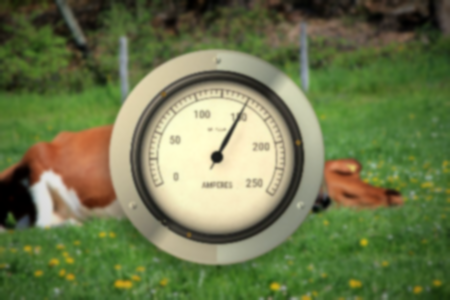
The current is {"value": 150, "unit": "A"}
